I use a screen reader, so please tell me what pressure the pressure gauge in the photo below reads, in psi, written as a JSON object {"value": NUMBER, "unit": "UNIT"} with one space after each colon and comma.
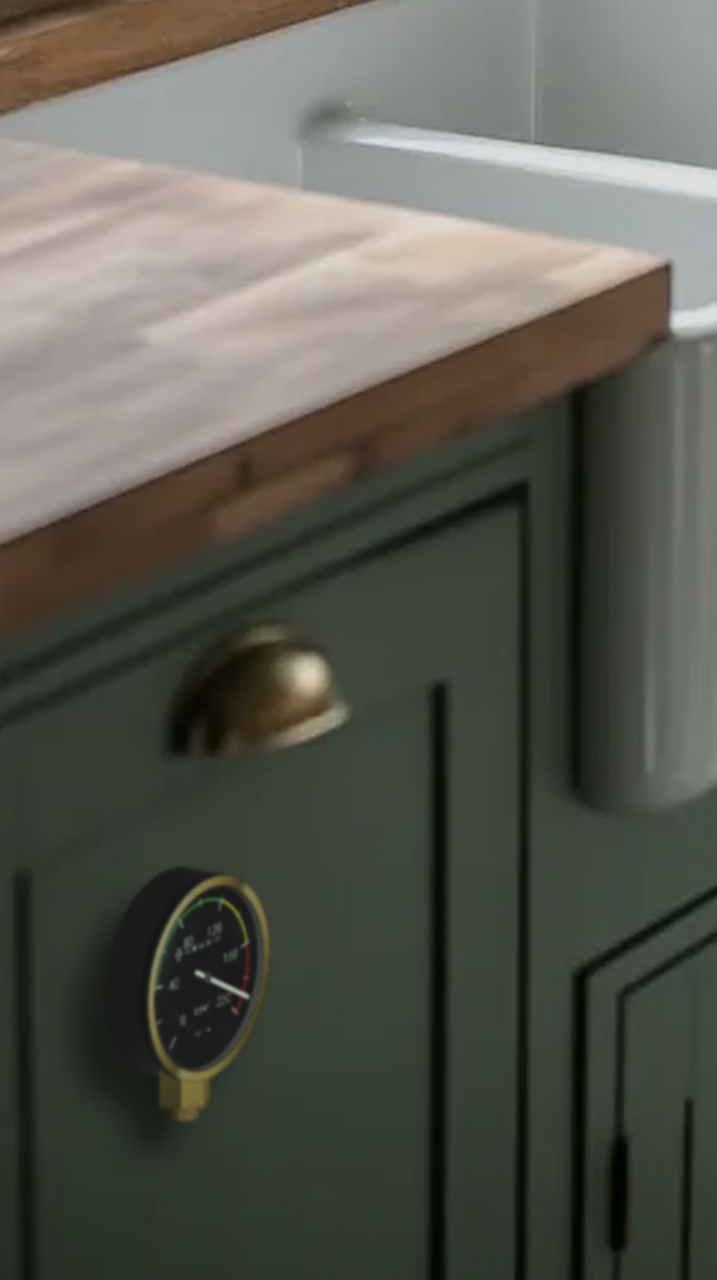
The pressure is {"value": 190, "unit": "psi"}
